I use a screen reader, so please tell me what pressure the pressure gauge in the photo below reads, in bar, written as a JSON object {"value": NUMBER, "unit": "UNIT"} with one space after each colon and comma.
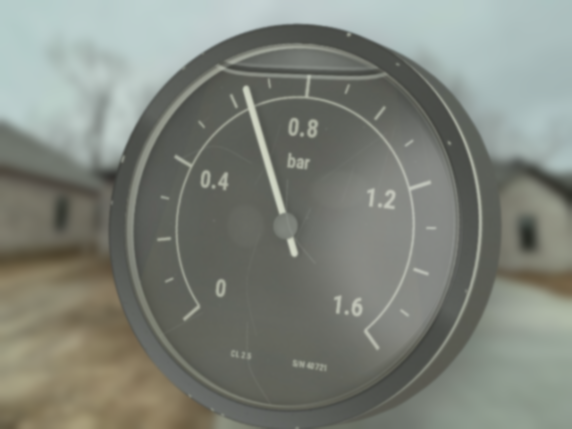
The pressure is {"value": 0.65, "unit": "bar"}
